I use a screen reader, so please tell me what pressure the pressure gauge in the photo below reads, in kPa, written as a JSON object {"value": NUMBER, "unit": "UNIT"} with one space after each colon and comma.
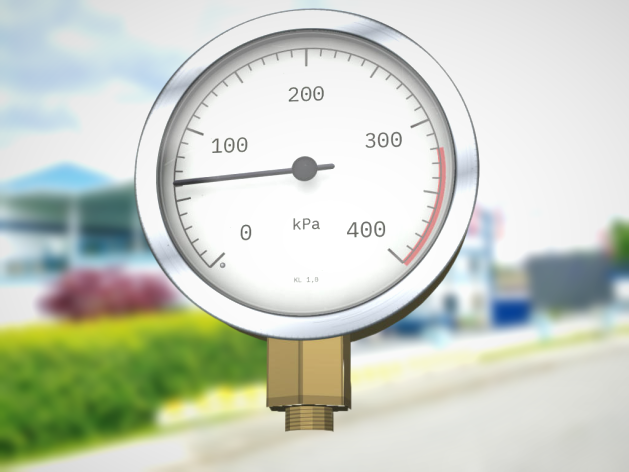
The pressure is {"value": 60, "unit": "kPa"}
